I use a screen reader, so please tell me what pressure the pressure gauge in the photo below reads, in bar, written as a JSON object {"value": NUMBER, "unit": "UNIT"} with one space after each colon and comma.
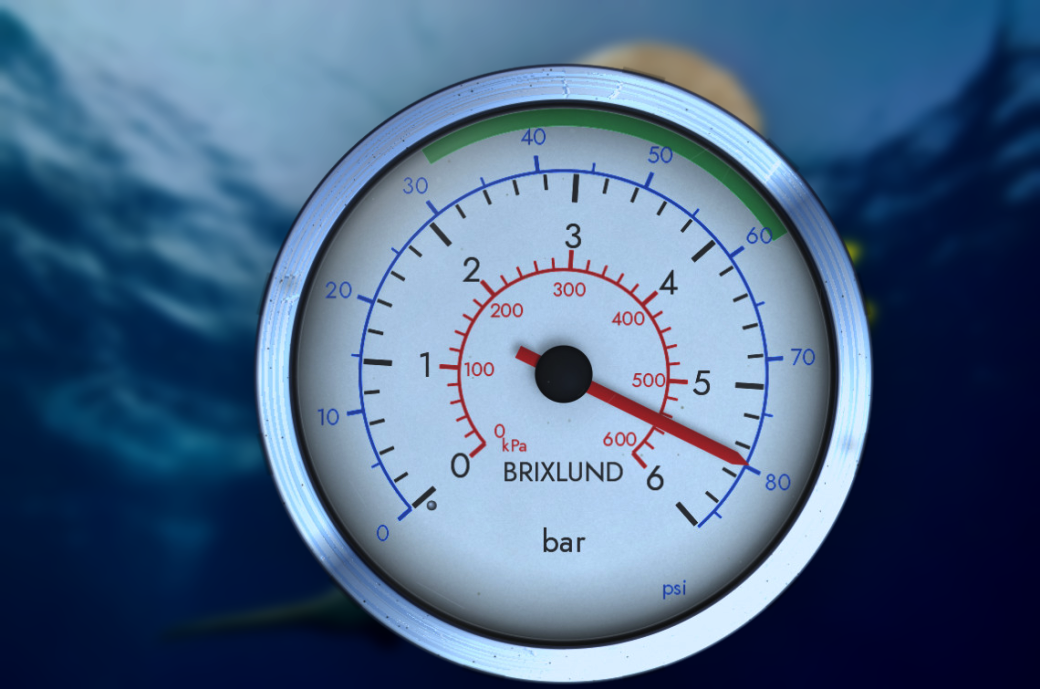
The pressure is {"value": 5.5, "unit": "bar"}
